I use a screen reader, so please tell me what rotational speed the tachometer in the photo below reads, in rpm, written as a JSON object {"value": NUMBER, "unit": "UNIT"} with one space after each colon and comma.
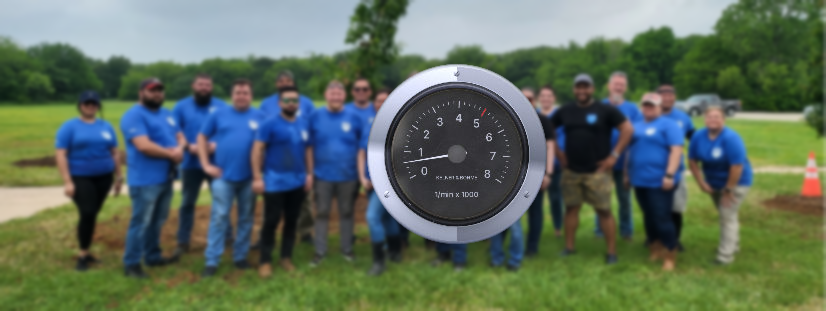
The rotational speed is {"value": 600, "unit": "rpm"}
